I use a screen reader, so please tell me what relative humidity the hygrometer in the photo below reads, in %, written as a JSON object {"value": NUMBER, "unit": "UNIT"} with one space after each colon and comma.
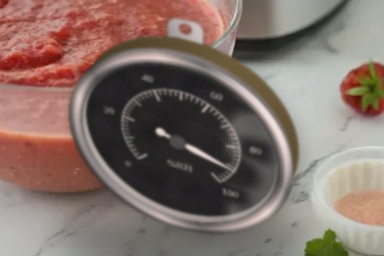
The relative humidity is {"value": 90, "unit": "%"}
